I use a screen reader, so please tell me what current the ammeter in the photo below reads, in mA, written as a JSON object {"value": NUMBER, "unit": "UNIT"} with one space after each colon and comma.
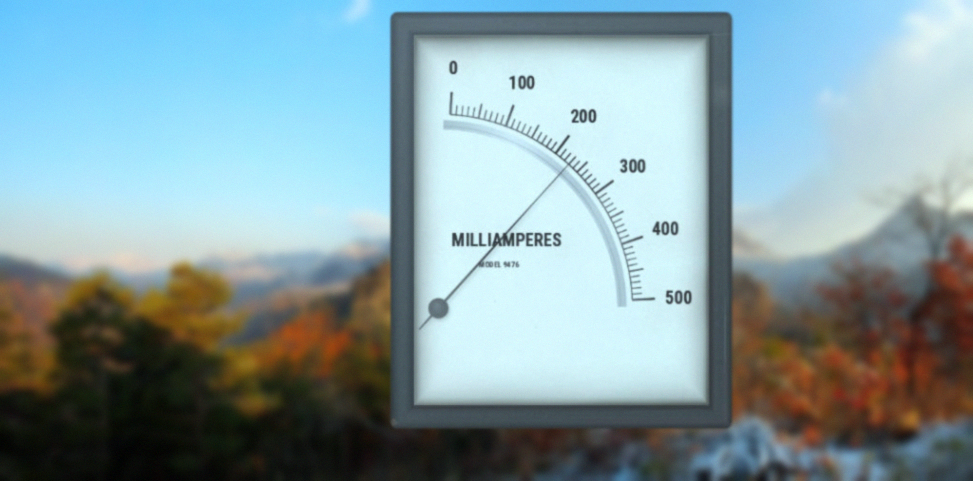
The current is {"value": 230, "unit": "mA"}
